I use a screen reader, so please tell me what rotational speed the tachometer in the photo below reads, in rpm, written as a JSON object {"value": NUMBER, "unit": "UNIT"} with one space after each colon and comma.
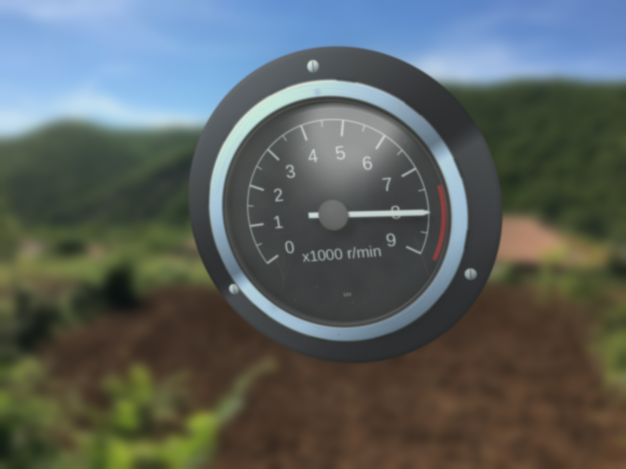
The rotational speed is {"value": 8000, "unit": "rpm"}
